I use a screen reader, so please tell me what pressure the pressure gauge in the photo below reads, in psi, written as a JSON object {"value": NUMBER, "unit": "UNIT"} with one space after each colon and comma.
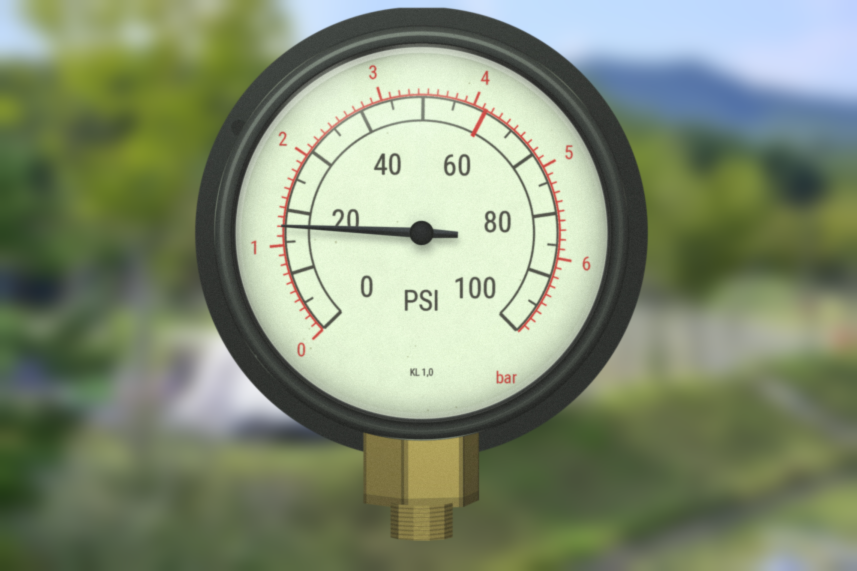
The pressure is {"value": 17.5, "unit": "psi"}
